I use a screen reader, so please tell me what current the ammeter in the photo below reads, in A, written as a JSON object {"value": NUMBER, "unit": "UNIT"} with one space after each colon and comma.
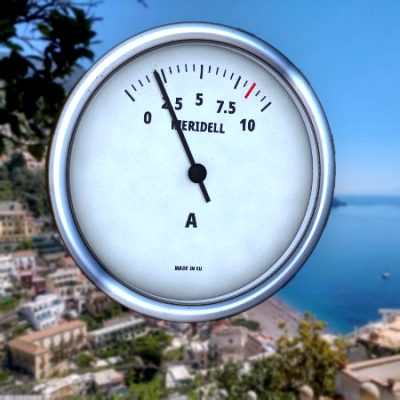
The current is {"value": 2, "unit": "A"}
